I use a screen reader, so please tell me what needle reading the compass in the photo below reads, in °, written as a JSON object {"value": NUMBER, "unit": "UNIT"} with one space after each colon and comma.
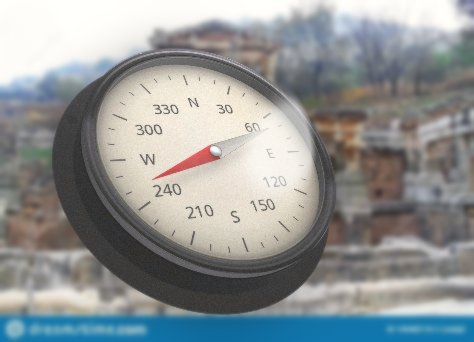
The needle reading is {"value": 250, "unit": "°"}
